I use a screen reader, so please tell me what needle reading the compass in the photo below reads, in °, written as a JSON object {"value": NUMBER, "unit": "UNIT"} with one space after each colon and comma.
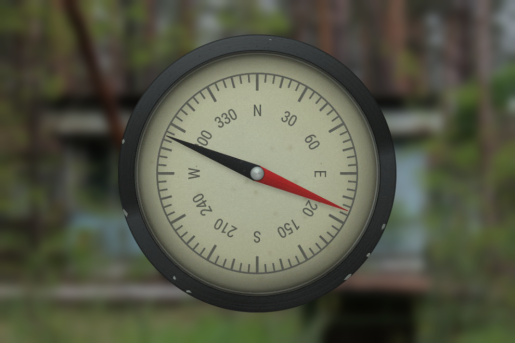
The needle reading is {"value": 112.5, "unit": "°"}
